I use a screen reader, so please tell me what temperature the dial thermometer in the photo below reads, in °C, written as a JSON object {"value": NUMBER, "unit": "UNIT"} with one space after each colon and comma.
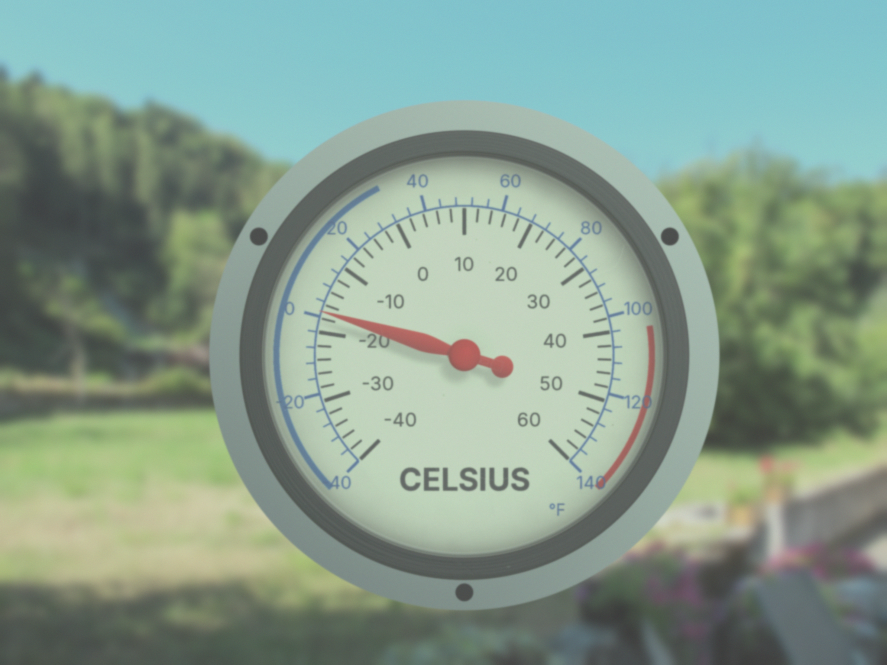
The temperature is {"value": -17, "unit": "°C"}
